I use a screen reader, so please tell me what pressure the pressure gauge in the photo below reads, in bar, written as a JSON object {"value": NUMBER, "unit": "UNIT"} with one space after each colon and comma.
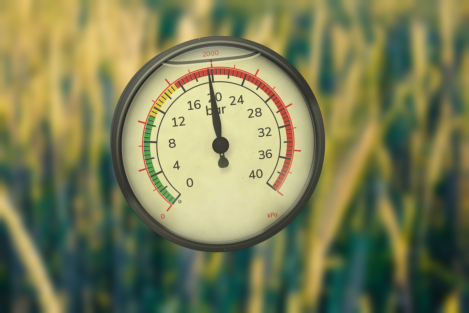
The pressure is {"value": 19.5, "unit": "bar"}
